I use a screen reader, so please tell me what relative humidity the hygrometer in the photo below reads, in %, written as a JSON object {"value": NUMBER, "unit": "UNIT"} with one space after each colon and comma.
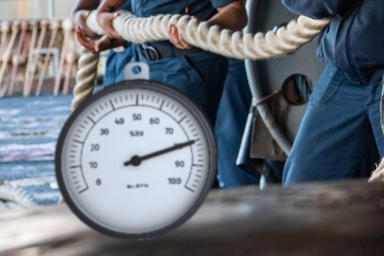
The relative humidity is {"value": 80, "unit": "%"}
